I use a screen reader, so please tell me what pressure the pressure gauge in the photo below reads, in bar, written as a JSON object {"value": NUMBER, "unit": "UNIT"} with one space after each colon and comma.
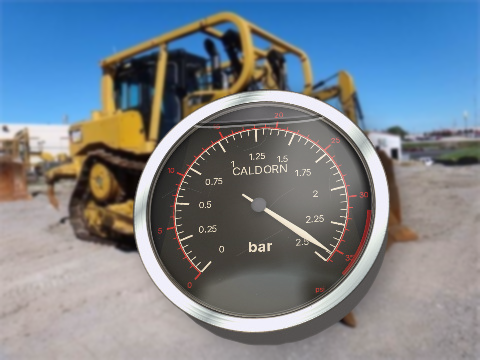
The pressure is {"value": 2.45, "unit": "bar"}
